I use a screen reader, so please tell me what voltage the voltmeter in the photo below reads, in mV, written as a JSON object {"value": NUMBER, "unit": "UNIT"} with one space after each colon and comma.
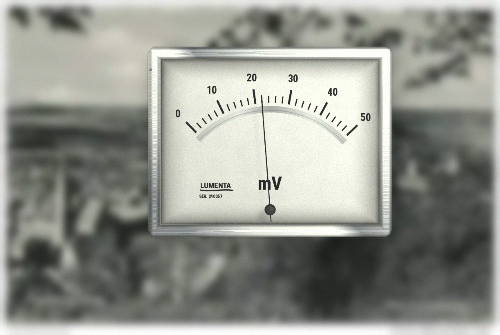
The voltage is {"value": 22, "unit": "mV"}
